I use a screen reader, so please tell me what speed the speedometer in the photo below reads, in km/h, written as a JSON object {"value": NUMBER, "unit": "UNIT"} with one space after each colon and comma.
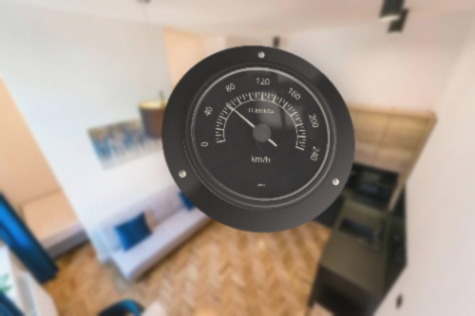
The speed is {"value": 60, "unit": "km/h"}
